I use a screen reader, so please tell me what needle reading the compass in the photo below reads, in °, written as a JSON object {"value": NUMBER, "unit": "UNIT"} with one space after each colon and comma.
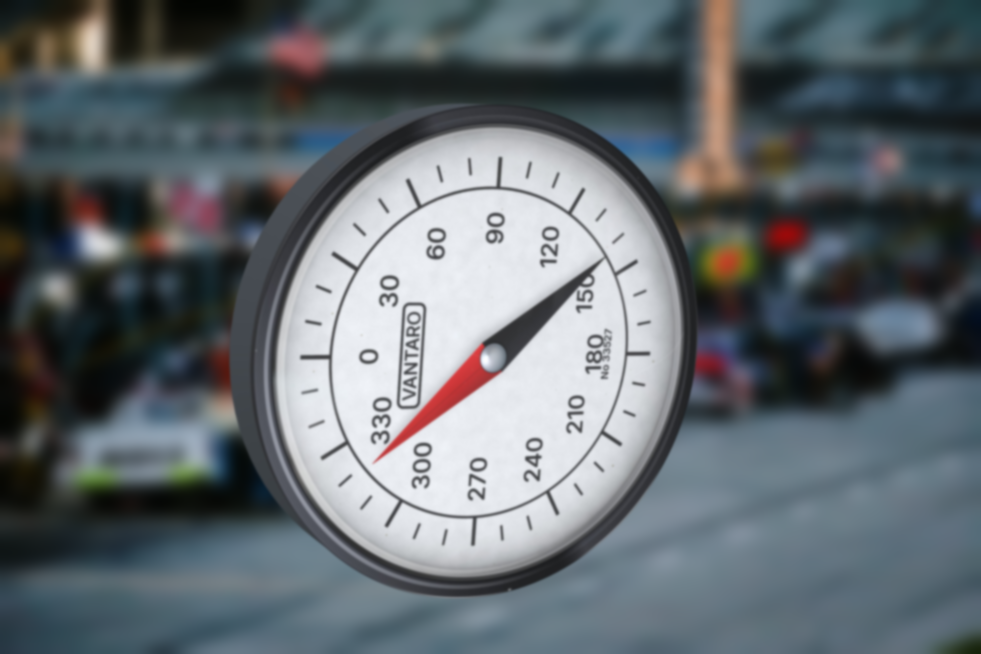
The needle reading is {"value": 320, "unit": "°"}
